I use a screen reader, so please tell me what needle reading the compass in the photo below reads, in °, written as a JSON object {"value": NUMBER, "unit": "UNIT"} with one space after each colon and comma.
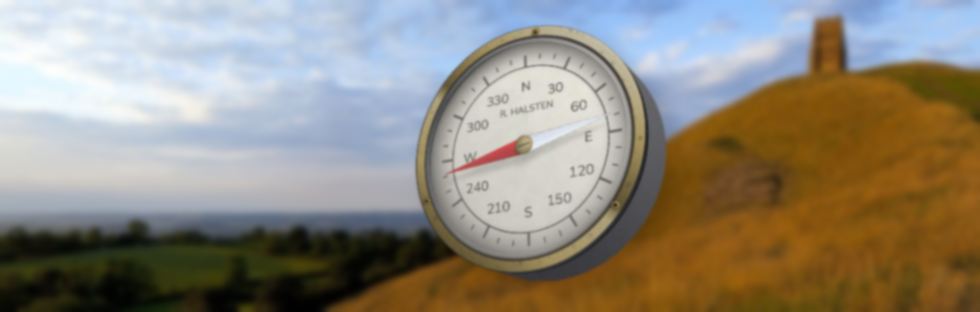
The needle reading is {"value": 260, "unit": "°"}
